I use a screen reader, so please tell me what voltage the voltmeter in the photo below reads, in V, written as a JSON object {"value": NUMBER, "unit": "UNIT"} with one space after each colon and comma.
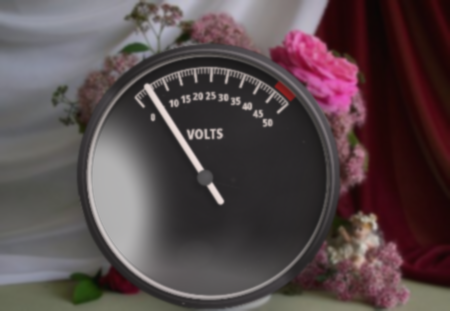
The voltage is {"value": 5, "unit": "V"}
